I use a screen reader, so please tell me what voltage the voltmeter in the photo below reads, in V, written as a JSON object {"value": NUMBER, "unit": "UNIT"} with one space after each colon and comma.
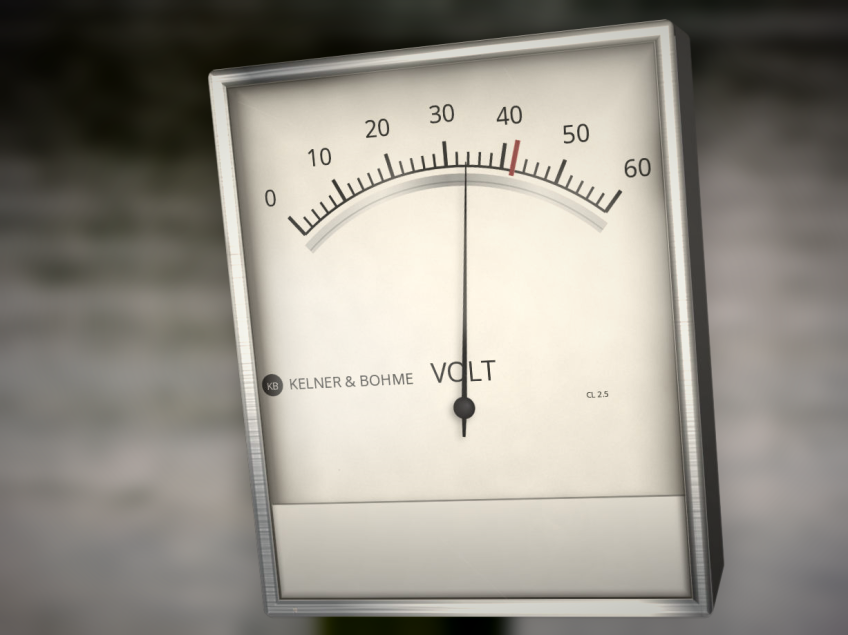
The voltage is {"value": 34, "unit": "V"}
